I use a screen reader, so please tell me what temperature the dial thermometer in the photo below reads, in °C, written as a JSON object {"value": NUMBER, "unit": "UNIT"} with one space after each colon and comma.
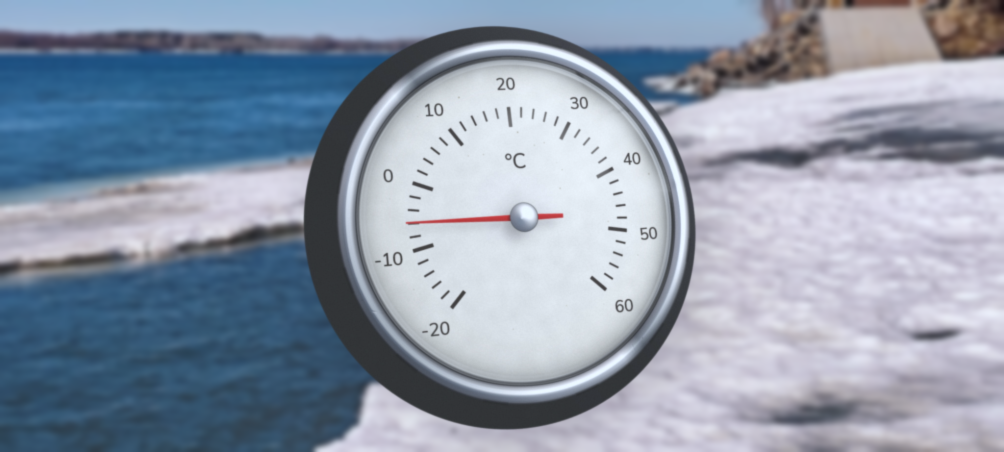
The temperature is {"value": -6, "unit": "°C"}
